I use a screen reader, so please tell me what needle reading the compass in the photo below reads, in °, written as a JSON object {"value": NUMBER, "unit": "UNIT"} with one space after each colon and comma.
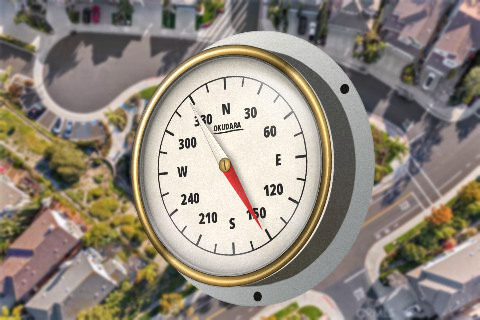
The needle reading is {"value": 150, "unit": "°"}
